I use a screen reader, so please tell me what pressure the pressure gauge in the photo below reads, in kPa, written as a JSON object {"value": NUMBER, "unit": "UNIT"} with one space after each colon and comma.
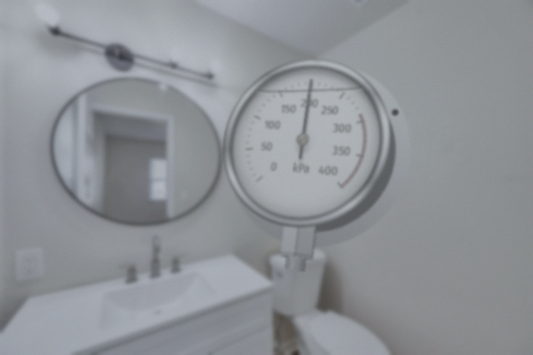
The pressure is {"value": 200, "unit": "kPa"}
